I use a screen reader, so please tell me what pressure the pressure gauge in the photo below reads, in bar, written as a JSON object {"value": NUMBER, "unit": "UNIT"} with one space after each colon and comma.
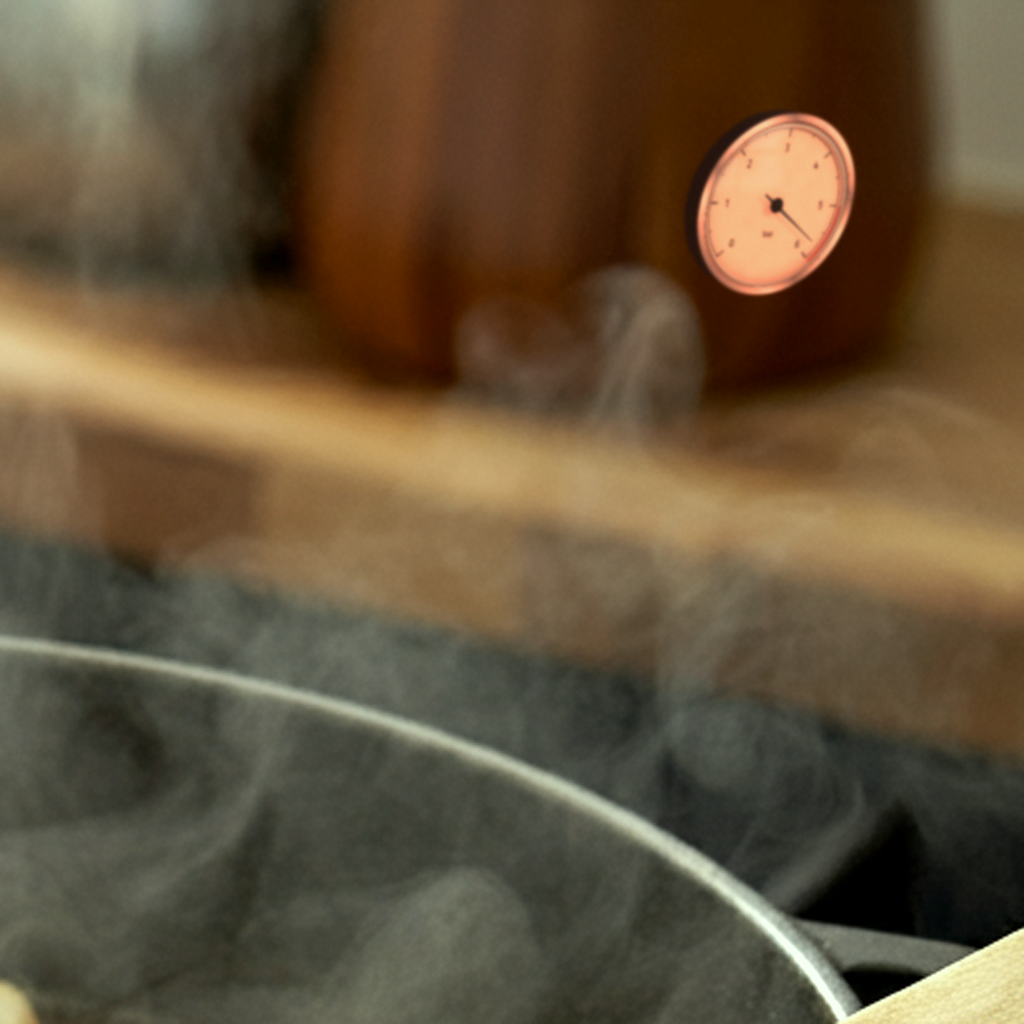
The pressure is {"value": 5.75, "unit": "bar"}
